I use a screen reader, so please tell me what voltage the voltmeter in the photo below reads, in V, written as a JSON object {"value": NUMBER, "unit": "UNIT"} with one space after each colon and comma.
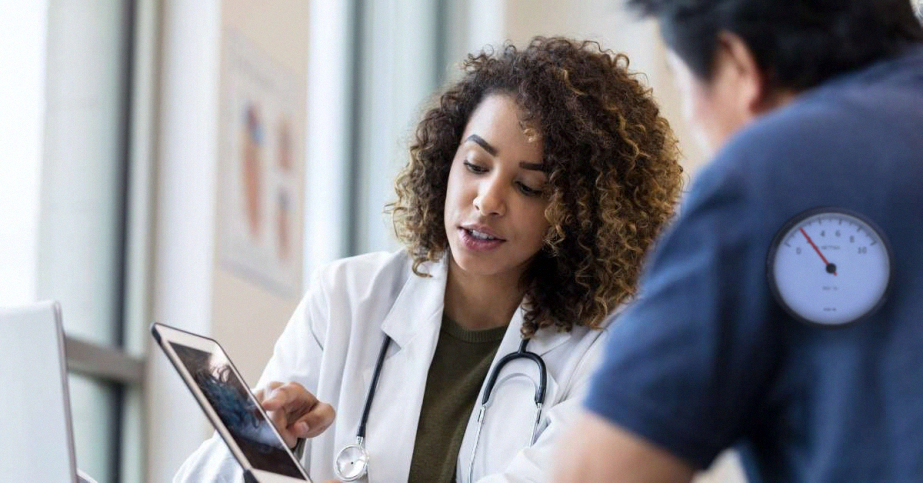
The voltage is {"value": 2, "unit": "V"}
